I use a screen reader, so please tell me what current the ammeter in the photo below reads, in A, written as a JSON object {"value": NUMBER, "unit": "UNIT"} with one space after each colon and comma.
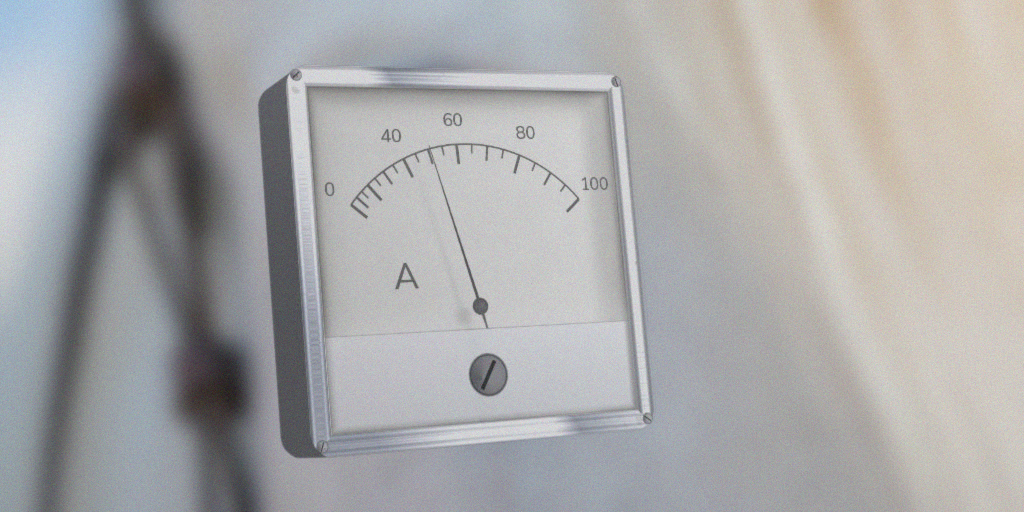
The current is {"value": 50, "unit": "A"}
